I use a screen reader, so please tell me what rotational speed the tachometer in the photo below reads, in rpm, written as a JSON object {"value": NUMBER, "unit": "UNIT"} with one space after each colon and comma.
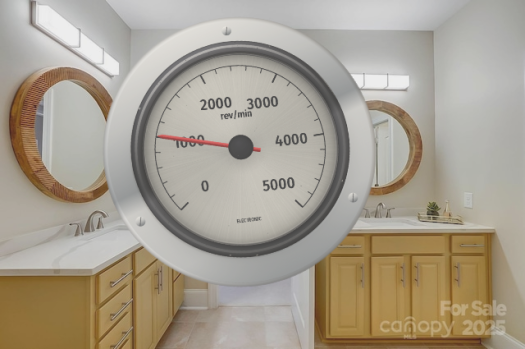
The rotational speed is {"value": 1000, "unit": "rpm"}
